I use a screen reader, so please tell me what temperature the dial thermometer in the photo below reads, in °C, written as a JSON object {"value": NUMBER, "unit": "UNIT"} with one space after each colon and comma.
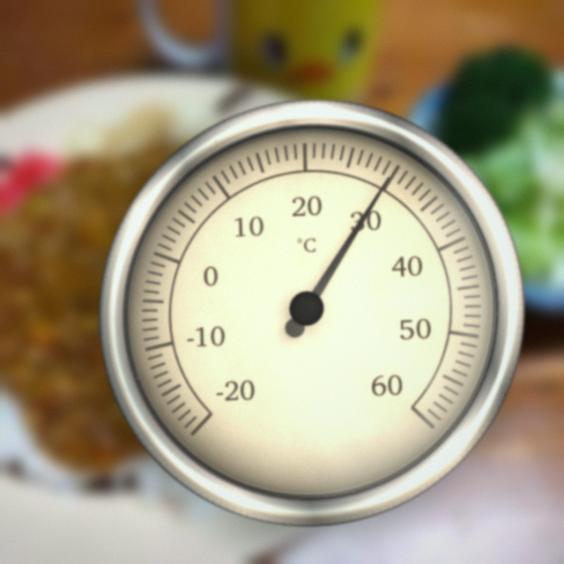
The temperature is {"value": 30, "unit": "°C"}
